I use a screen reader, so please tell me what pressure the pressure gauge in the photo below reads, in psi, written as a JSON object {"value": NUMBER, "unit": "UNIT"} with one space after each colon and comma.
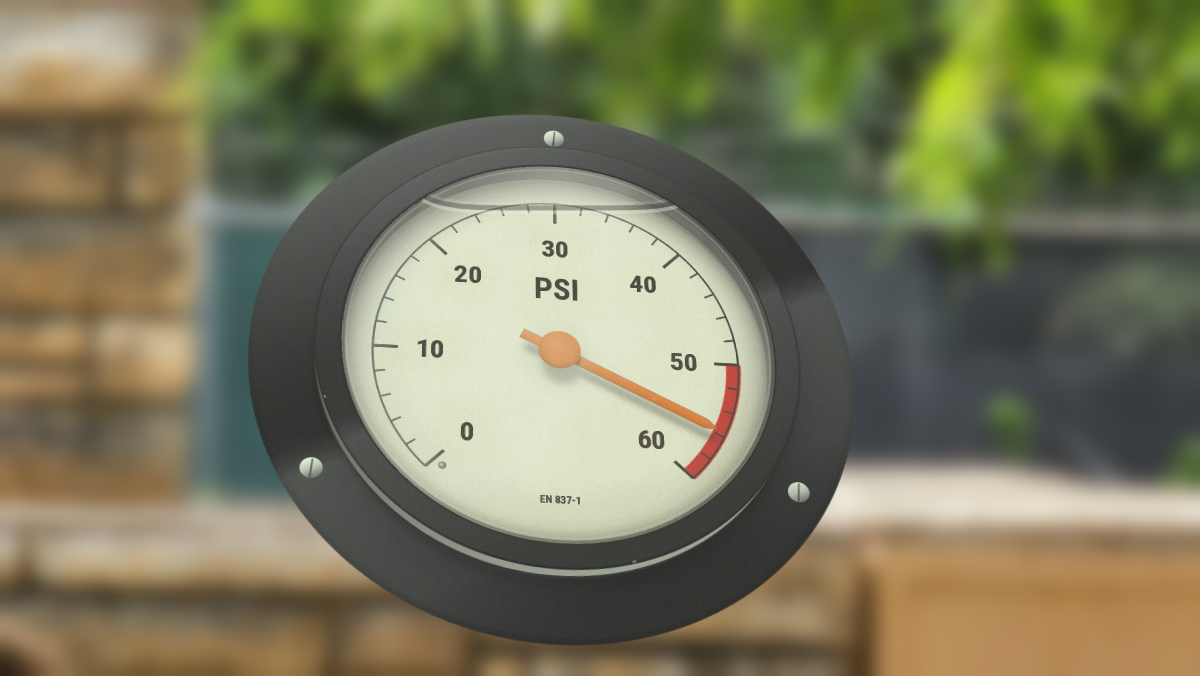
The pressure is {"value": 56, "unit": "psi"}
